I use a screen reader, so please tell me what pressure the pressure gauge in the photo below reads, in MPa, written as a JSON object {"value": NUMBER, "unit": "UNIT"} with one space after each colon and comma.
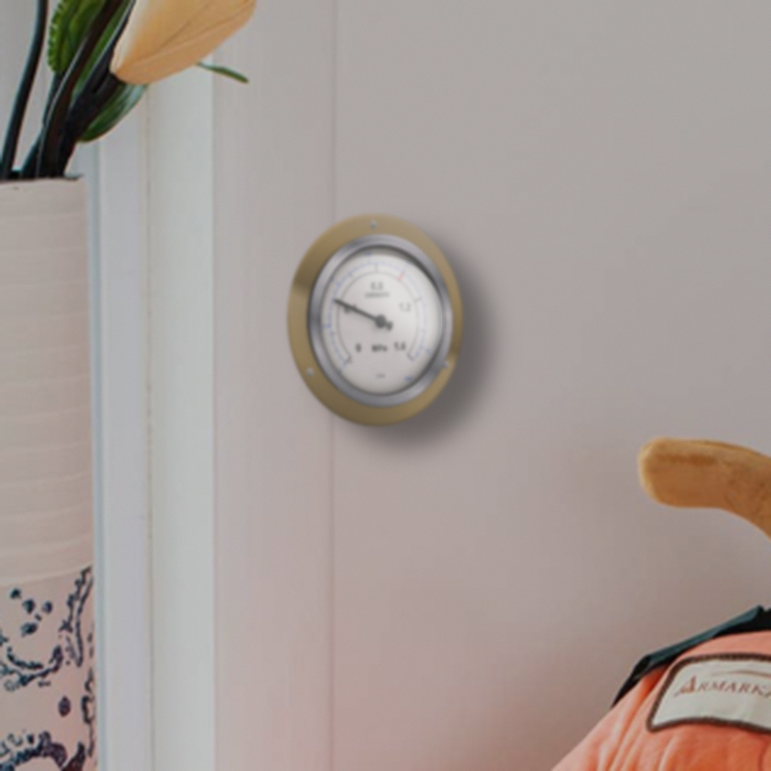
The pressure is {"value": 0.4, "unit": "MPa"}
